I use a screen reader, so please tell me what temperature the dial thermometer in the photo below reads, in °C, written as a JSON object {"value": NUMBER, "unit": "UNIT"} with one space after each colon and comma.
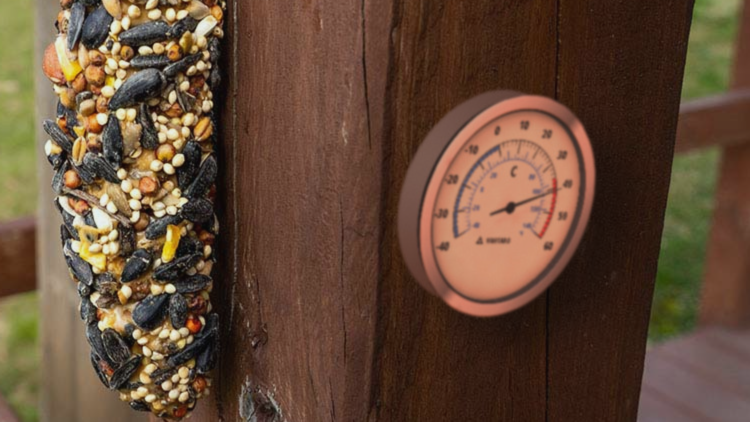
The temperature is {"value": 40, "unit": "°C"}
